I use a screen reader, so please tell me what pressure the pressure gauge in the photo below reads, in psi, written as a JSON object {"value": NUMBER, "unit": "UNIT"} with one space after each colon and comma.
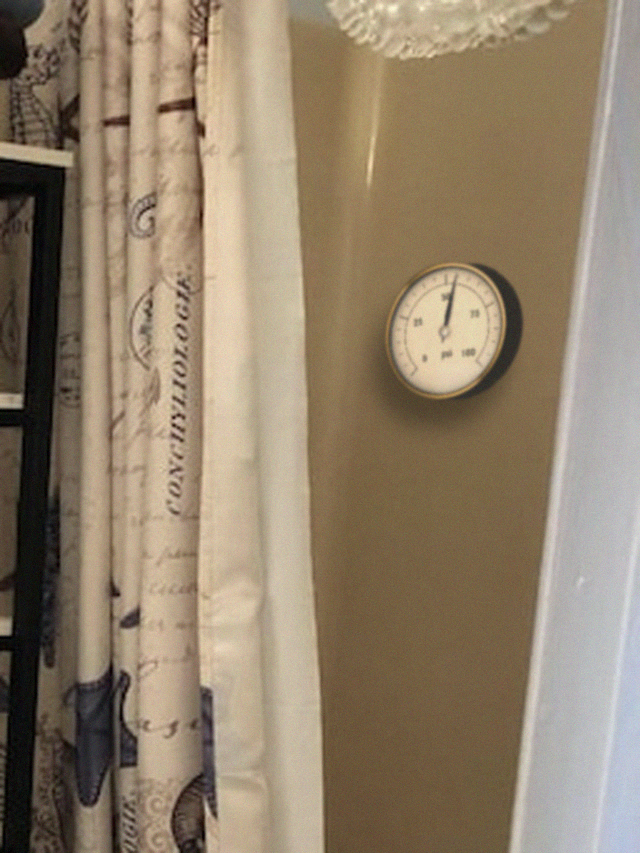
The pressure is {"value": 55, "unit": "psi"}
